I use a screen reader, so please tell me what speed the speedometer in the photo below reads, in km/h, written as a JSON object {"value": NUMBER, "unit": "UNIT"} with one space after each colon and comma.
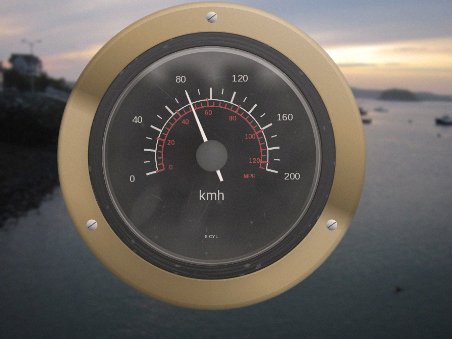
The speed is {"value": 80, "unit": "km/h"}
